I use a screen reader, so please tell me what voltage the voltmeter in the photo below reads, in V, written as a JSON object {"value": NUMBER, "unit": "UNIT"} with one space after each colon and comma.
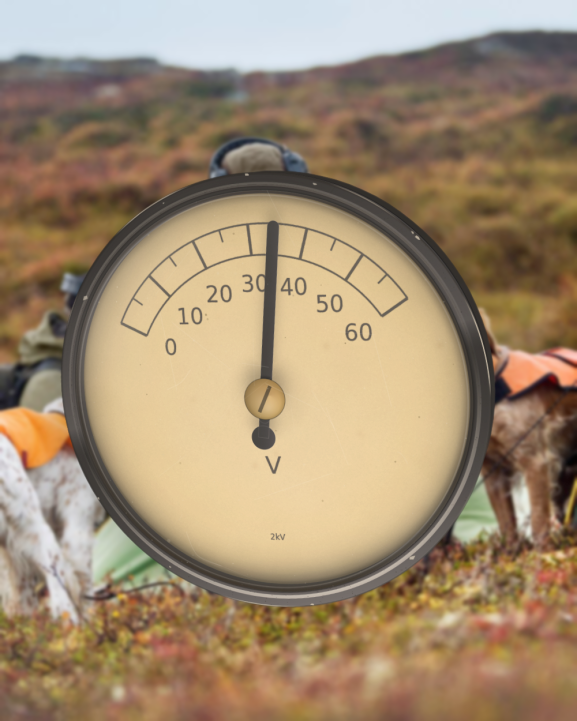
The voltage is {"value": 35, "unit": "V"}
